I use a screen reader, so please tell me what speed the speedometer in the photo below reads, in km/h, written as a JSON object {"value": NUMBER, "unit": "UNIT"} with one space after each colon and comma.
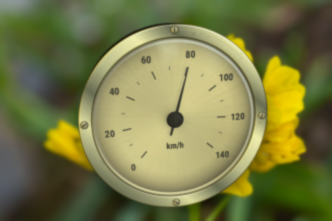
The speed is {"value": 80, "unit": "km/h"}
